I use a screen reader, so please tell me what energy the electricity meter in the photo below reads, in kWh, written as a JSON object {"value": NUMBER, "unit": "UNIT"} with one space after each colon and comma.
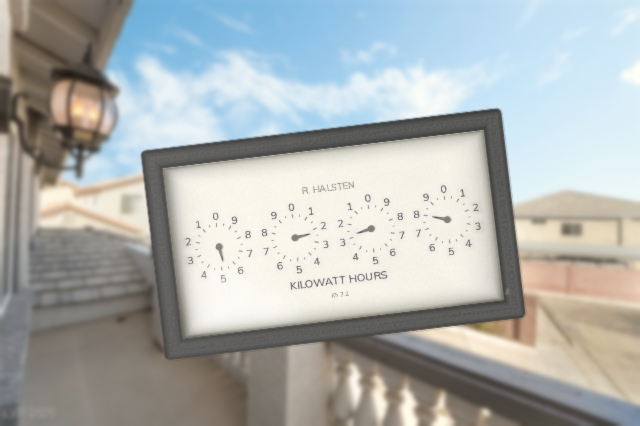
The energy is {"value": 5228, "unit": "kWh"}
